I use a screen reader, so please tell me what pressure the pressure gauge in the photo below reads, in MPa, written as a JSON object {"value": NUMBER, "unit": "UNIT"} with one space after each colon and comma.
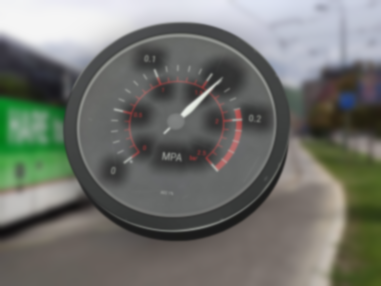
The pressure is {"value": 0.16, "unit": "MPa"}
